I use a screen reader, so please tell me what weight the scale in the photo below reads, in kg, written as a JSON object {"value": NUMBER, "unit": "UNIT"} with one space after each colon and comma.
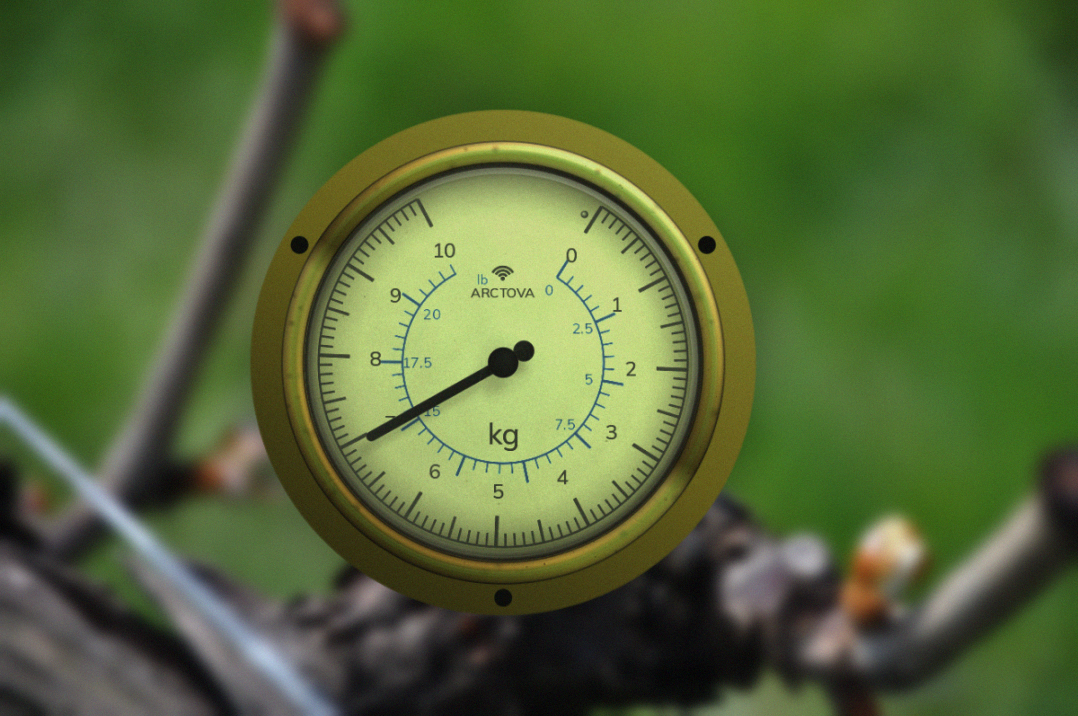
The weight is {"value": 6.95, "unit": "kg"}
